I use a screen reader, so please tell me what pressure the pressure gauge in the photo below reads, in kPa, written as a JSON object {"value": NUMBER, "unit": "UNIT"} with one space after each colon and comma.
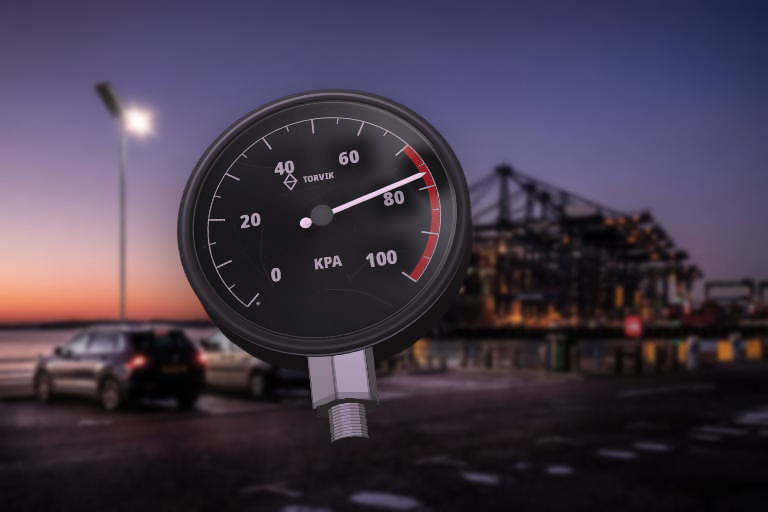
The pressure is {"value": 77.5, "unit": "kPa"}
